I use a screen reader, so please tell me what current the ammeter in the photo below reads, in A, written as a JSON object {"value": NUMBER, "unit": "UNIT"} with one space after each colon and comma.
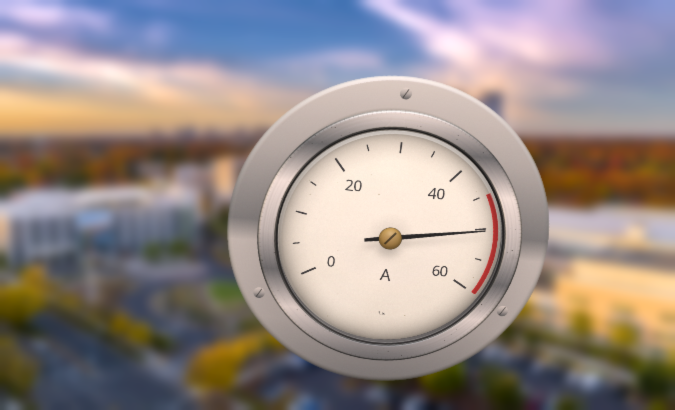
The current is {"value": 50, "unit": "A"}
